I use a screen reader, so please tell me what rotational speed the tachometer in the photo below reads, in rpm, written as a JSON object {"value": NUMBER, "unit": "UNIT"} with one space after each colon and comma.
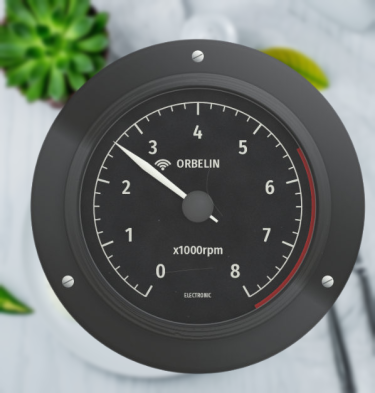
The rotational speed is {"value": 2600, "unit": "rpm"}
